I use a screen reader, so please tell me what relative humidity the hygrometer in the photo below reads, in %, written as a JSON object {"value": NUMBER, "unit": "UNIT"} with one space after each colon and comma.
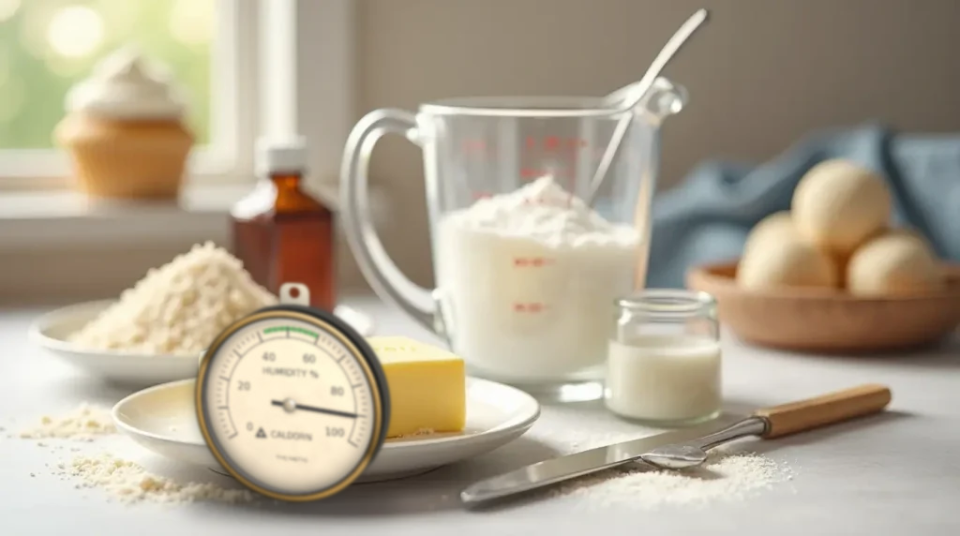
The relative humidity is {"value": 90, "unit": "%"}
